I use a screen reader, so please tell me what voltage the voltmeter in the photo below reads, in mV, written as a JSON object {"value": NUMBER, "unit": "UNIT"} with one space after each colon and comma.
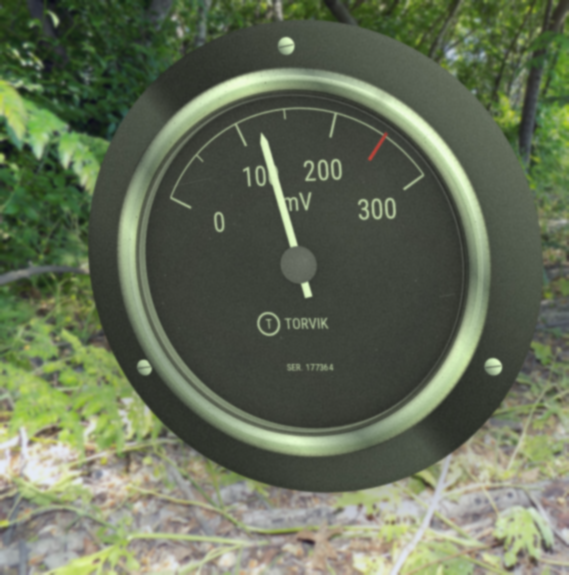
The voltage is {"value": 125, "unit": "mV"}
